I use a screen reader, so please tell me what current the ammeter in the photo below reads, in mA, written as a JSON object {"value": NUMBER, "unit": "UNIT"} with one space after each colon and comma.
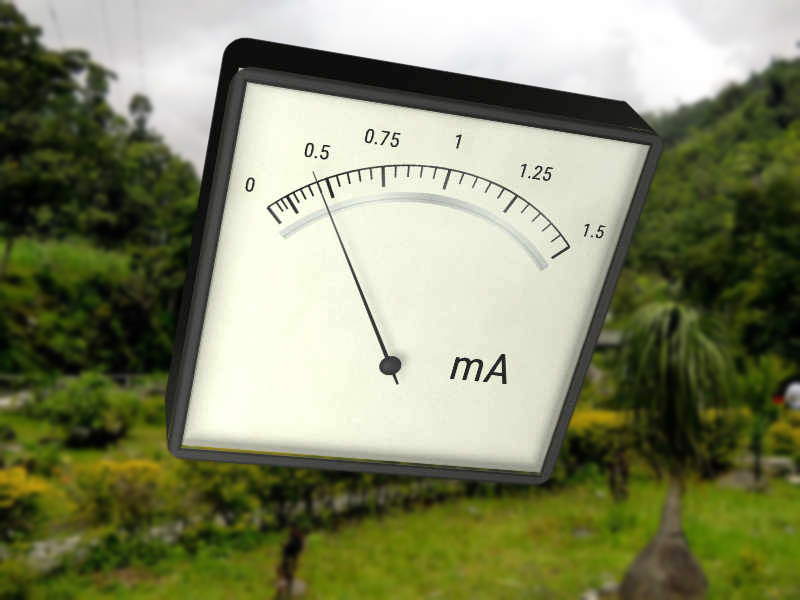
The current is {"value": 0.45, "unit": "mA"}
